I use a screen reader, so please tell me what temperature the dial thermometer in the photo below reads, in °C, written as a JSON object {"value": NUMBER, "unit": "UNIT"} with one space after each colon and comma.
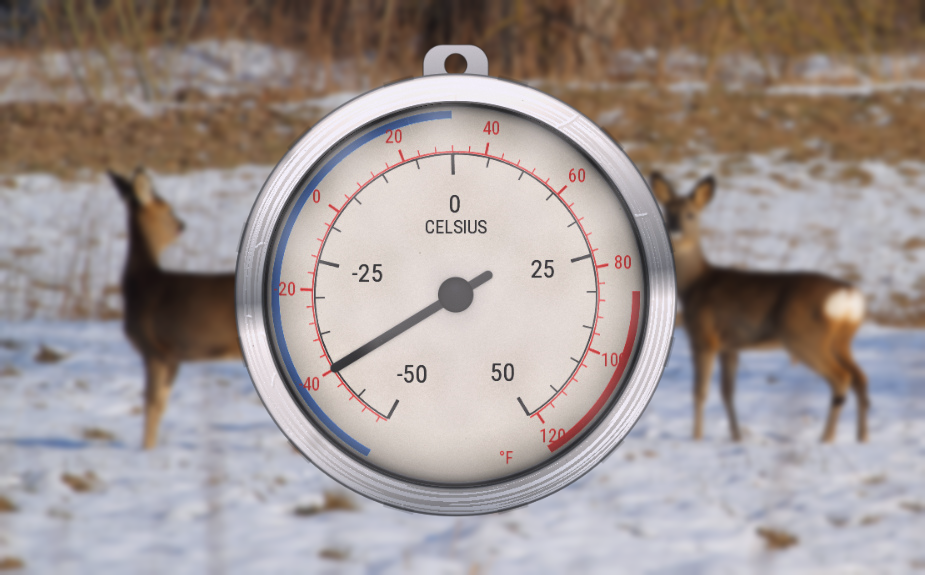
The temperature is {"value": -40, "unit": "°C"}
